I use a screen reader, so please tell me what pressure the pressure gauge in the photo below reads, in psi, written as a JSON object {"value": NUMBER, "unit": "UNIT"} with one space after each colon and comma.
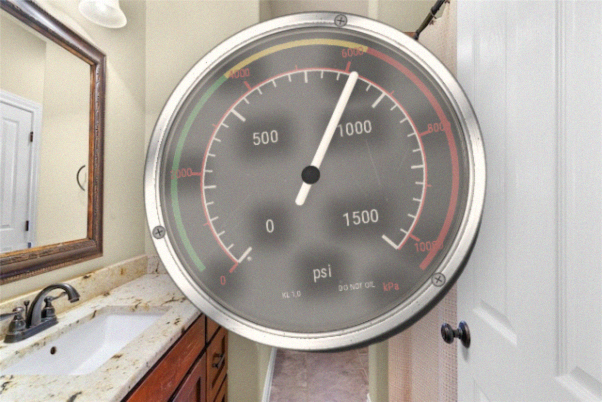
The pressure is {"value": 900, "unit": "psi"}
